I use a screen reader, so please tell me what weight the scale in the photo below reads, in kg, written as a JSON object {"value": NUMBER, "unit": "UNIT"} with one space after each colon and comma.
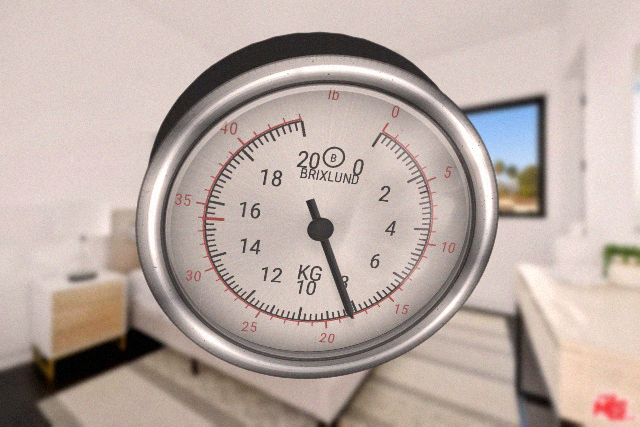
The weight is {"value": 8.2, "unit": "kg"}
